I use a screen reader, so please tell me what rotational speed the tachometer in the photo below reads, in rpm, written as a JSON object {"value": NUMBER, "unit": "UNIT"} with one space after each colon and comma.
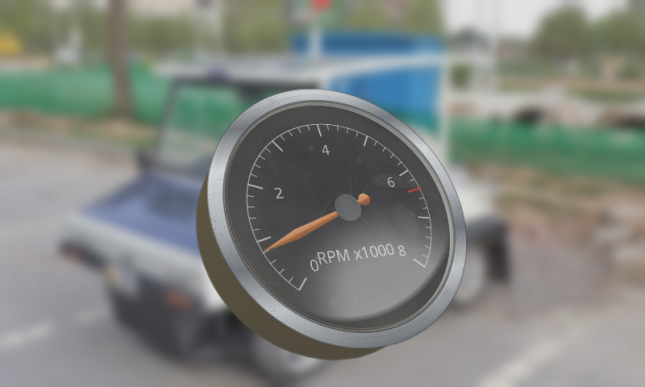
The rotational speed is {"value": 800, "unit": "rpm"}
